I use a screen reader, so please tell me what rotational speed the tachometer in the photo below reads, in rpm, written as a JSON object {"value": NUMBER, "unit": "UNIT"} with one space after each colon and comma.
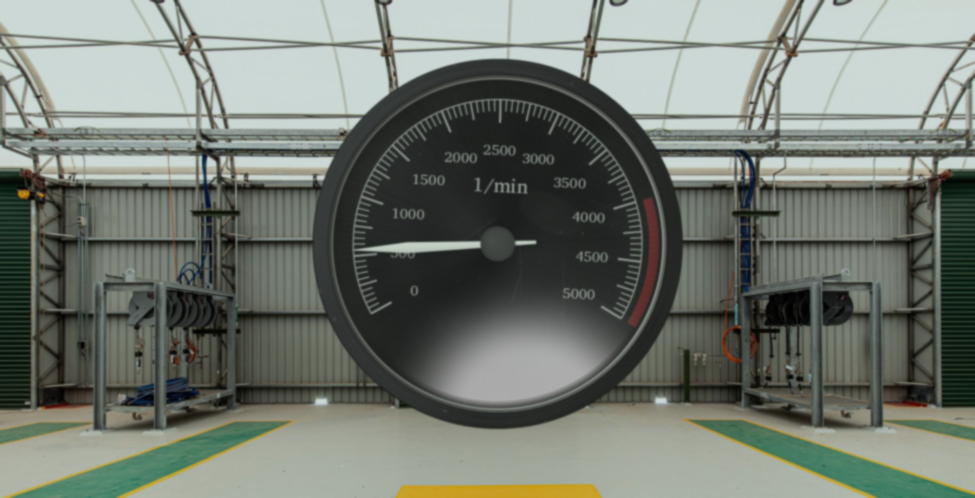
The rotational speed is {"value": 550, "unit": "rpm"}
